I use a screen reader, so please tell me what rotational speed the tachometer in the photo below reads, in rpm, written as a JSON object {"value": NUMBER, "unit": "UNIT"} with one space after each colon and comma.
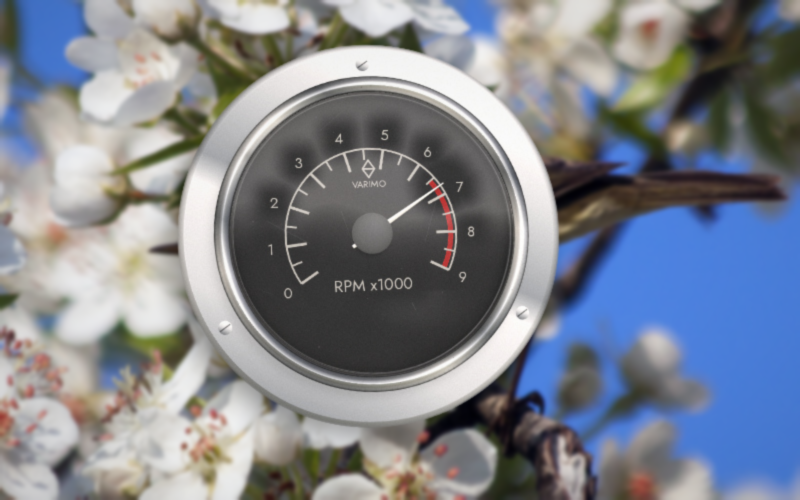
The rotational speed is {"value": 6750, "unit": "rpm"}
